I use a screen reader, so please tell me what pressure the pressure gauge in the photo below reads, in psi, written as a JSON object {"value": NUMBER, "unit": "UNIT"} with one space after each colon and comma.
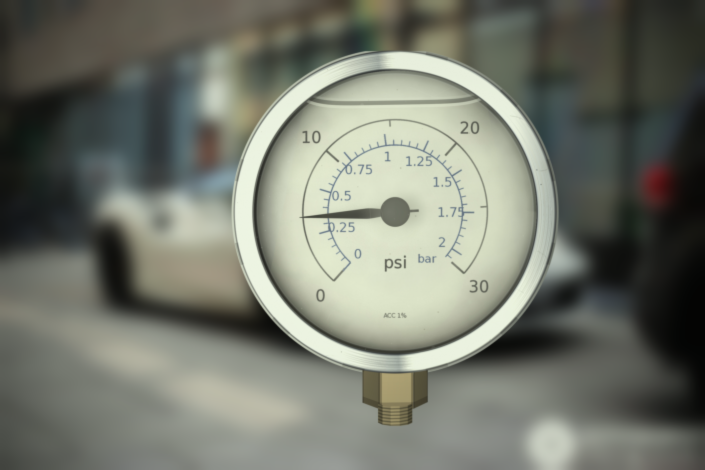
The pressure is {"value": 5, "unit": "psi"}
